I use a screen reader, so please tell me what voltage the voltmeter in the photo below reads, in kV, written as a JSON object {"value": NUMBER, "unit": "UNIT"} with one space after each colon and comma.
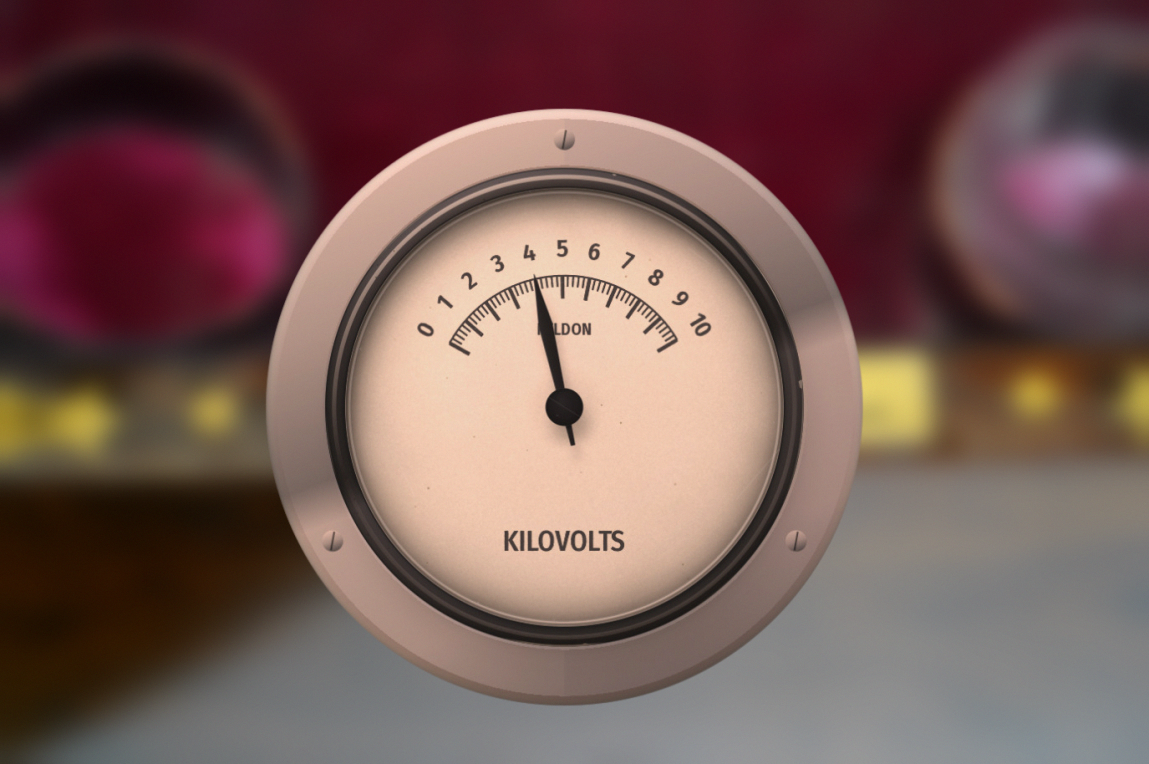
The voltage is {"value": 4, "unit": "kV"}
